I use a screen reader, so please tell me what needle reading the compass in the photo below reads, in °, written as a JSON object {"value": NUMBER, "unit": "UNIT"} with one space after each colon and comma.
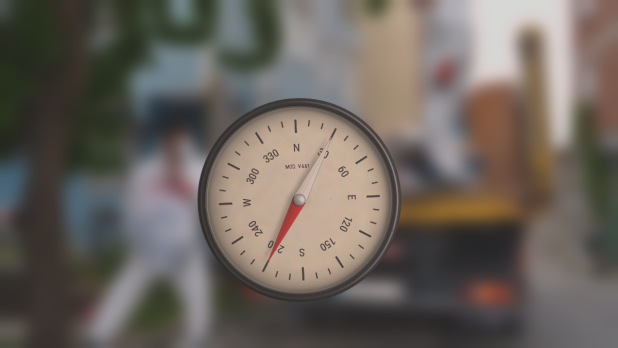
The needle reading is {"value": 210, "unit": "°"}
